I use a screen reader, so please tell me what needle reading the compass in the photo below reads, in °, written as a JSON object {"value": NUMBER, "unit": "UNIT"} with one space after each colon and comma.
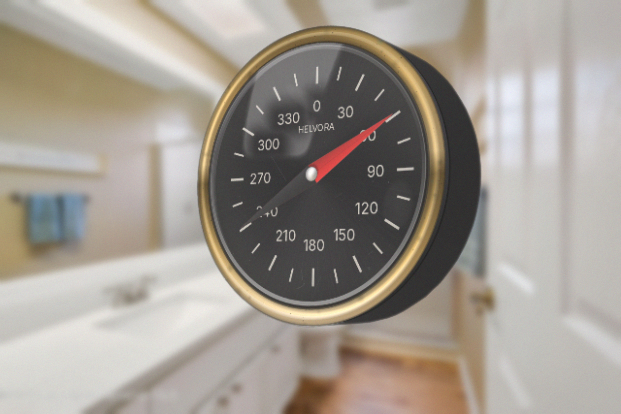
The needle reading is {"value": 60, "unit": "°"}
